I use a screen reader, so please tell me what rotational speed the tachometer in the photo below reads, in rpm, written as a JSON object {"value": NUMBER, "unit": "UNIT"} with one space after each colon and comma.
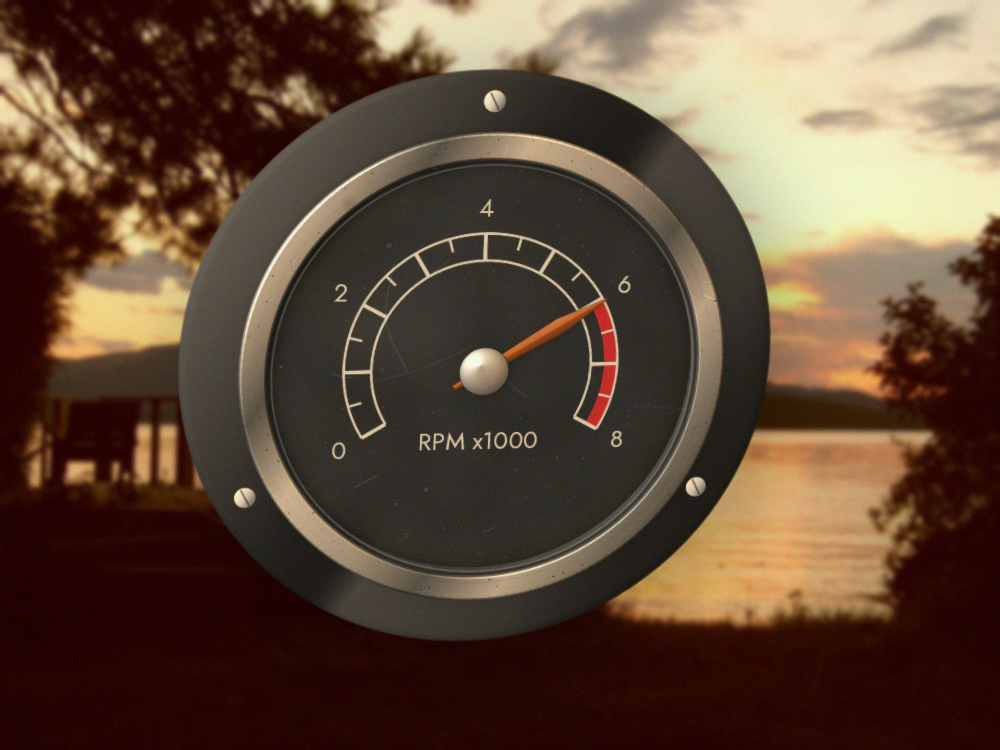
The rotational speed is {"value": 6000, "unit": "rpm"}
